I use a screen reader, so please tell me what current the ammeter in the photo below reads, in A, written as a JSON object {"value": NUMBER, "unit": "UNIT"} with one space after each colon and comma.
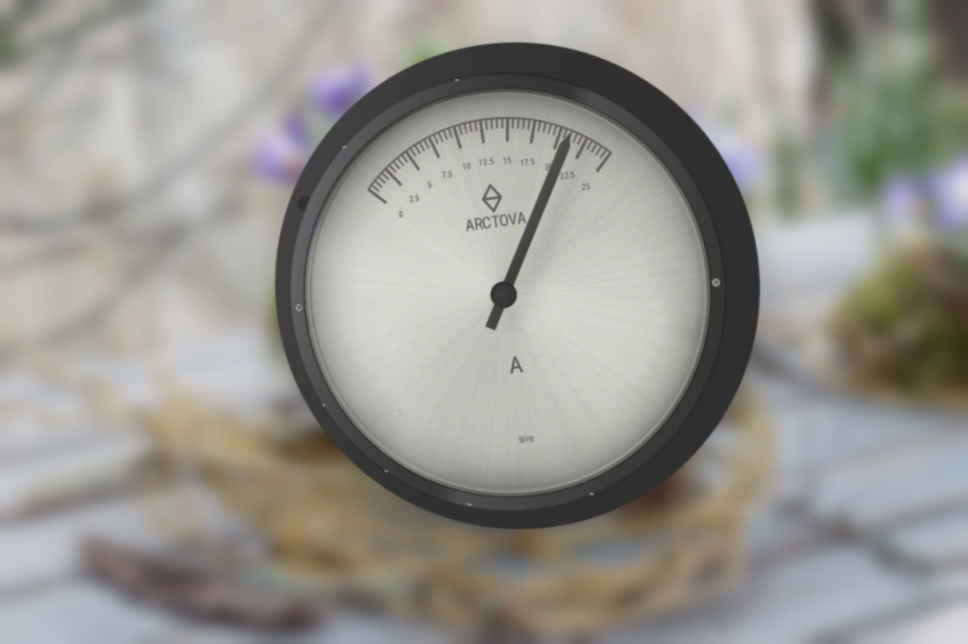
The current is {"value": 21, "unit": "A"}
